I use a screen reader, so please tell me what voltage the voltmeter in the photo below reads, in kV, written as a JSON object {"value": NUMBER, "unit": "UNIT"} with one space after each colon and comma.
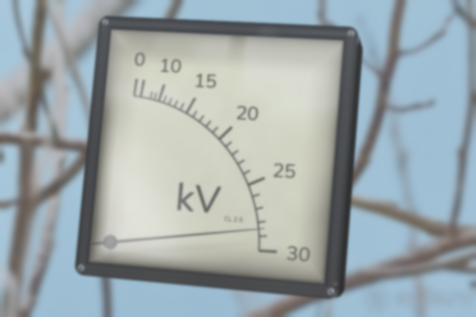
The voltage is {"value": 28.5, "unit": "kV"}
